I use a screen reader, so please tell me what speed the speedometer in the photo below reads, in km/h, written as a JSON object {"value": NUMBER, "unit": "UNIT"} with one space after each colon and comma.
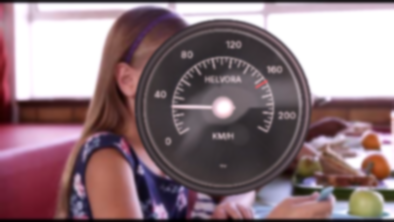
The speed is {"value": 30, "unit": "km/h"}
